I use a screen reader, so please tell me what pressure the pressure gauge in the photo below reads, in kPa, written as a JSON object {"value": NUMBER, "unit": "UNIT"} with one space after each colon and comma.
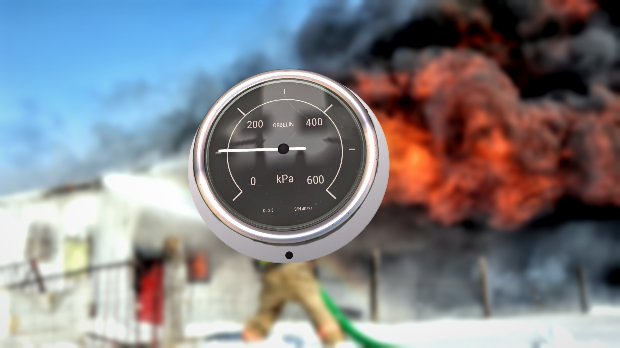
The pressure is {"value": 100, "unit": "kPa"}
